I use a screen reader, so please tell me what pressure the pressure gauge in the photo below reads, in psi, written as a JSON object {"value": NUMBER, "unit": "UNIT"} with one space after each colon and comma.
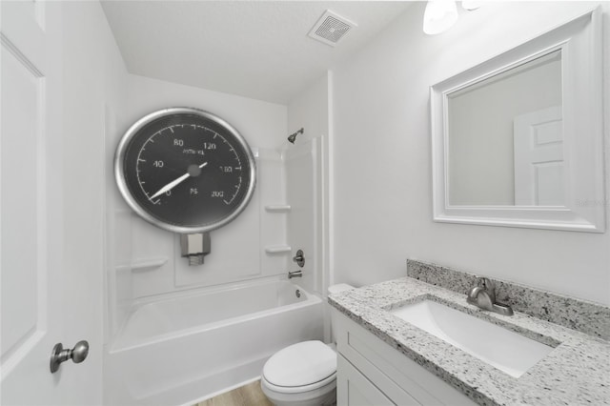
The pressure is {"value": 5, "unit": "psi"}
